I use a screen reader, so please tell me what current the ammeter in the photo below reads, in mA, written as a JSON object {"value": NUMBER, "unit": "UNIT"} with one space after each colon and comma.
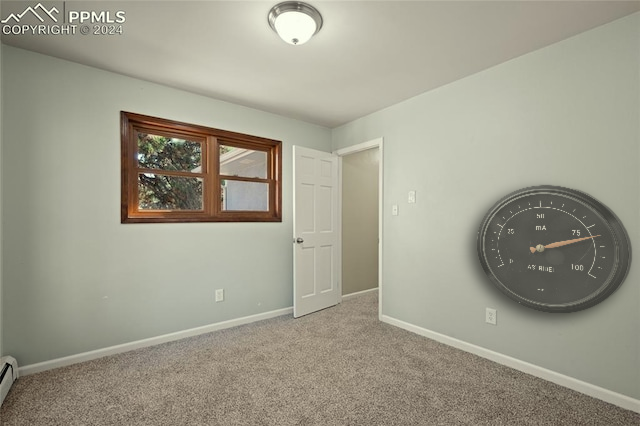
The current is {"value": 80, "unit": "mA"}
